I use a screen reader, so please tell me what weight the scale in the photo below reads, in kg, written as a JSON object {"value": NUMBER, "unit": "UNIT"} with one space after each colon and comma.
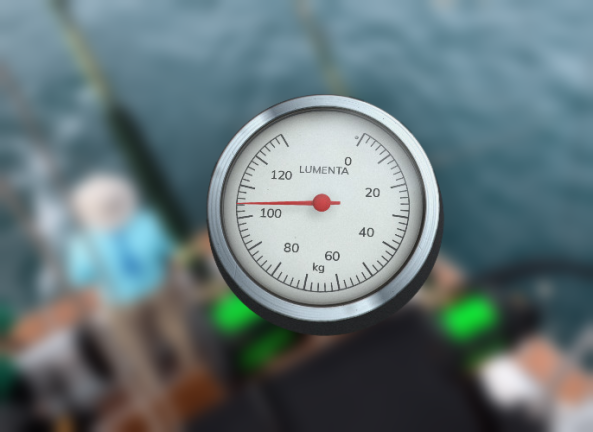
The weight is {"value": 104, "unit": "kg"}
